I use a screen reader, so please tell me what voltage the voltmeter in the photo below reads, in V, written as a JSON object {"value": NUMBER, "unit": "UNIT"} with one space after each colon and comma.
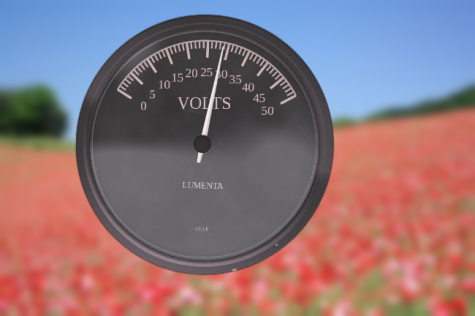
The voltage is {"value": 29, "unit": "V"}
